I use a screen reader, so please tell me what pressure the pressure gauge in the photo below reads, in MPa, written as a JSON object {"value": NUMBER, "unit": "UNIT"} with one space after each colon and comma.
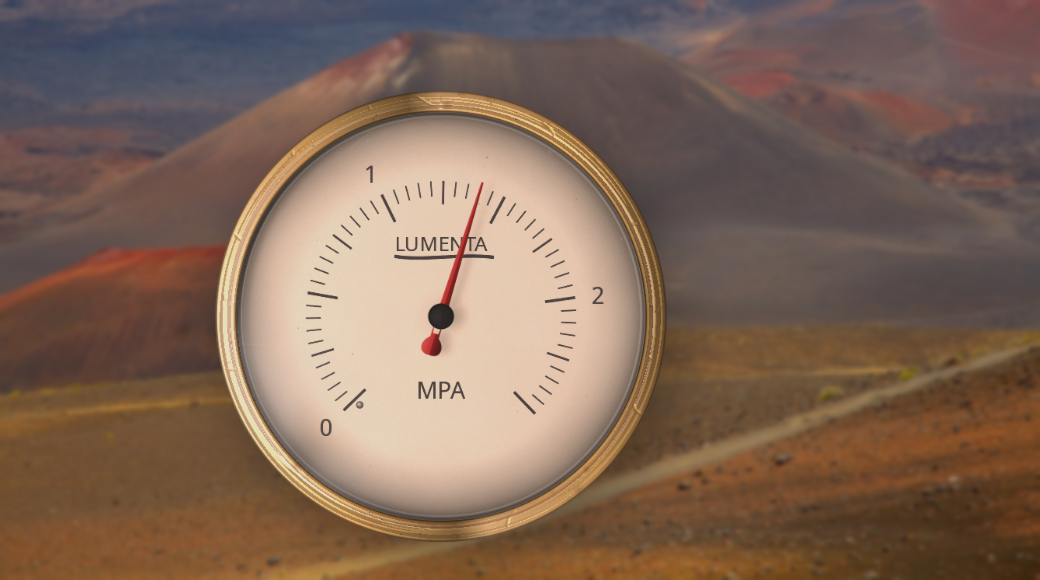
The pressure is {"value": 1.4, "unit": "MPa"}
